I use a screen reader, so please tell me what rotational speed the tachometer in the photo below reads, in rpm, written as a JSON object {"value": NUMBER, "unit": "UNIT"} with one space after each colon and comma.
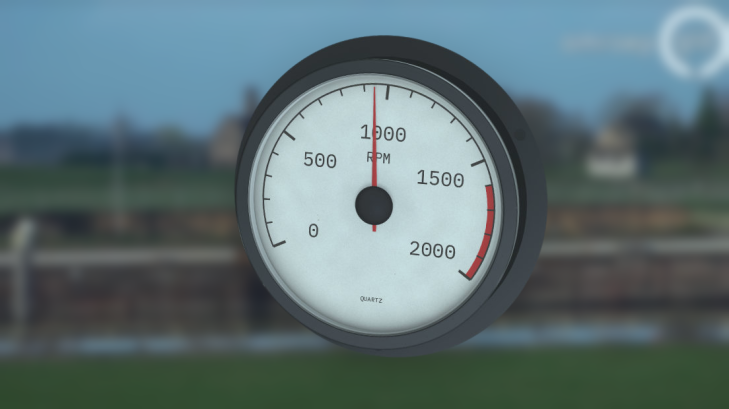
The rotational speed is {"value": 950, "unit": "rpm"}
